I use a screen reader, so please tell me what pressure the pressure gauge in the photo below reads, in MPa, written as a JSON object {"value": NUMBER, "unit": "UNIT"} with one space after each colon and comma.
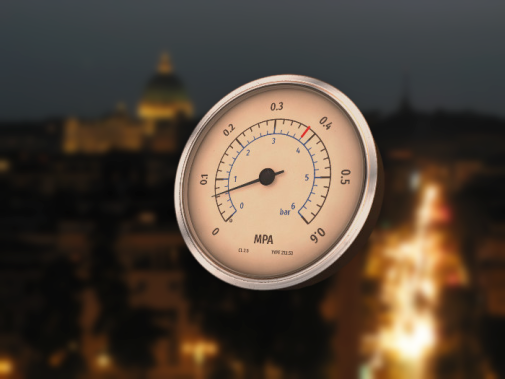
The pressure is {"value": 0.06, "unit": "MPa"}
